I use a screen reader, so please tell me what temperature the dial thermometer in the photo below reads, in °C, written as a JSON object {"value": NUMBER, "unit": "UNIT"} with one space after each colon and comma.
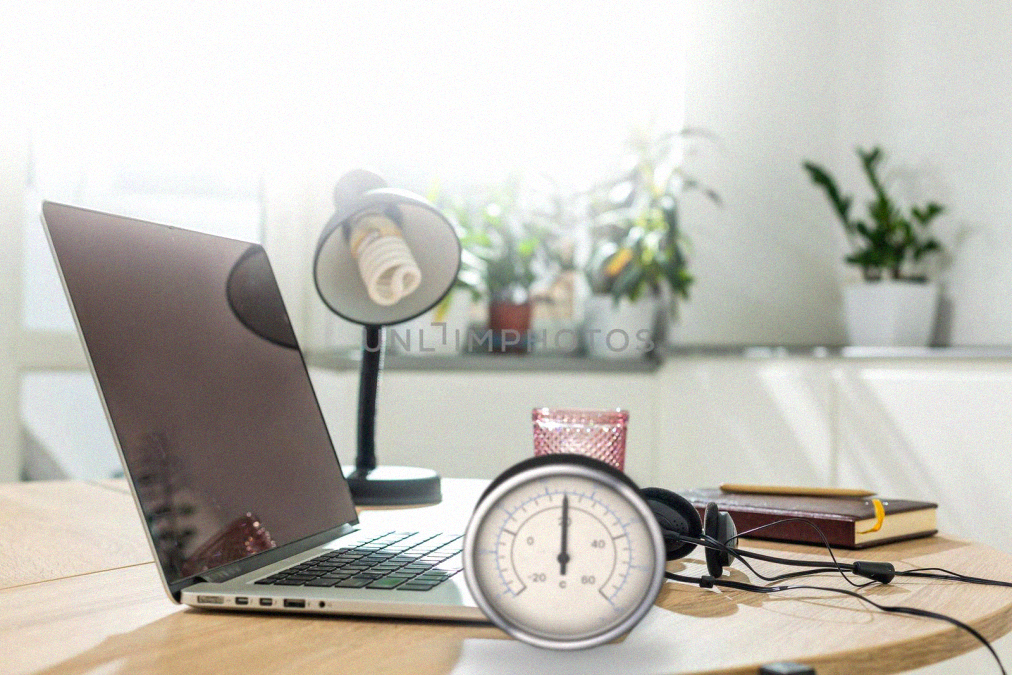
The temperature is {"value": 20, "unit": "°C"}
